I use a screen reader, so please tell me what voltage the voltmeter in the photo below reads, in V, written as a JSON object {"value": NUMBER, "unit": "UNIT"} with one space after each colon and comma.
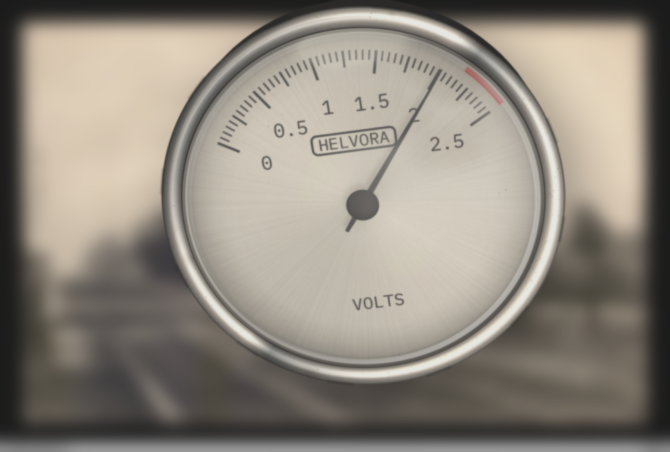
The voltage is {"value": 2, "unit": "V"}
